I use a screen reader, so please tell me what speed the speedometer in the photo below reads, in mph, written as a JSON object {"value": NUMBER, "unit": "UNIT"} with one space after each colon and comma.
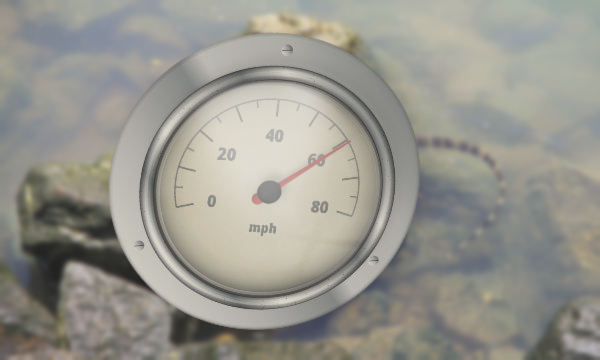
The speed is {"value": 60, "unit": "mph"}
